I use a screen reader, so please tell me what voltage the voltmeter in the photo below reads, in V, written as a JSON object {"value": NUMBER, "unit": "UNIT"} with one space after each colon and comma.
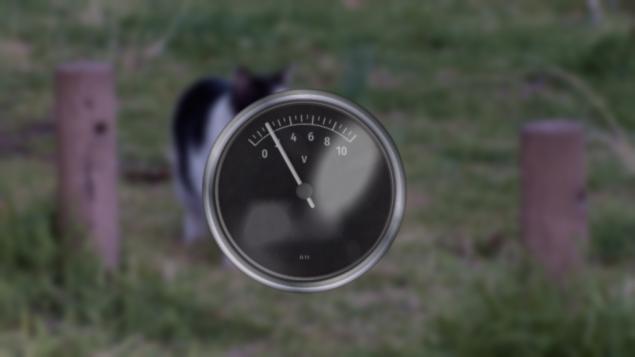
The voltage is {"value": 2, "unit": "V"}
